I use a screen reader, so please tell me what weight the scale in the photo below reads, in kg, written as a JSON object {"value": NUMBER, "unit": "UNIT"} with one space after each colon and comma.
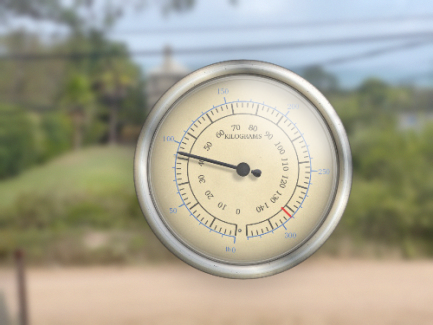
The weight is {"value": 42, "unit": "kg"}
